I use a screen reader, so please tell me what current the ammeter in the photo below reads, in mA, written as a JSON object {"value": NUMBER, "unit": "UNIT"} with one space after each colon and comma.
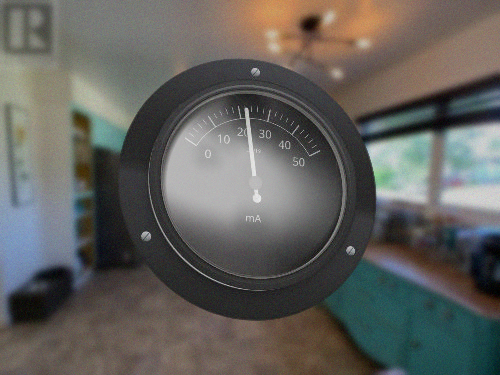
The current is {"value": 22, "unit": "mA"}
